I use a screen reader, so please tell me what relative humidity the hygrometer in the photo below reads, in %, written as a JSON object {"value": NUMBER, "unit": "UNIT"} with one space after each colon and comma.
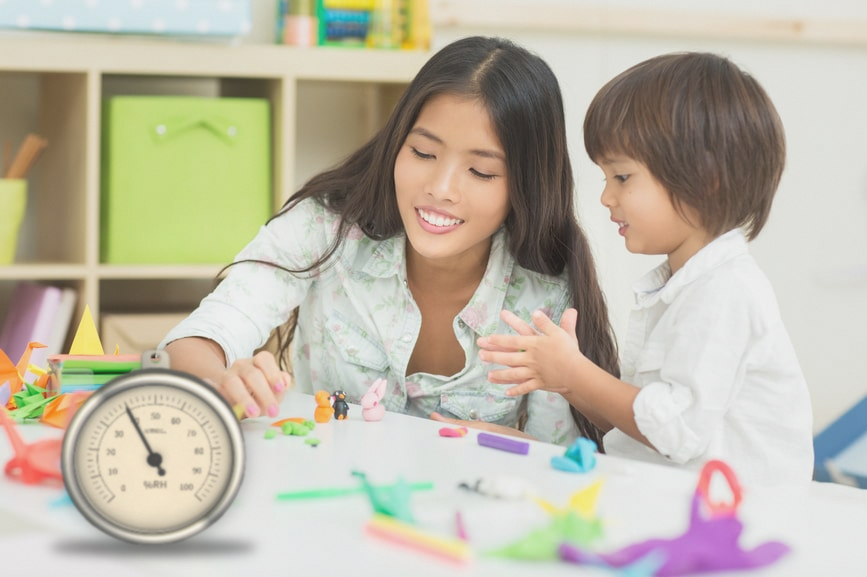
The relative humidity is {"value": 40, "unit": "%"}
